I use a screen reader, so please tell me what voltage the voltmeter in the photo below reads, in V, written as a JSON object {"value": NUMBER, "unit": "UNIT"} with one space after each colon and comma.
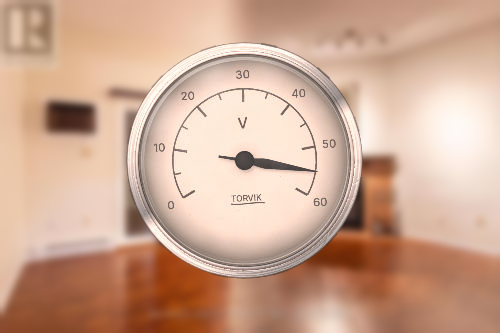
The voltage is {"value": 55, "unit": "V"}
